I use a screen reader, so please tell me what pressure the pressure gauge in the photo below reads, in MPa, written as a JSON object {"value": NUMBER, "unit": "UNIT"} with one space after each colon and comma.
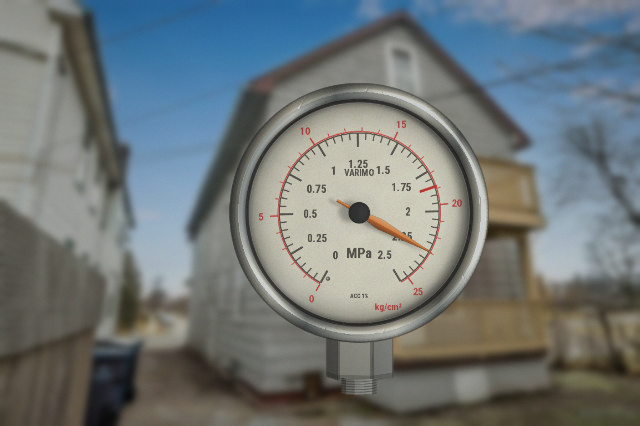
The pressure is {"value": 2.25, "unit": "MPa"}
